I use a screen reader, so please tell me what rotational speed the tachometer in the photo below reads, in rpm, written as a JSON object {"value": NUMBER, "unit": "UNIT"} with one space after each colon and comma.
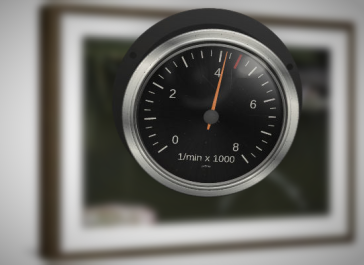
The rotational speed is {"value": 4125, "unit": "rpm"}
